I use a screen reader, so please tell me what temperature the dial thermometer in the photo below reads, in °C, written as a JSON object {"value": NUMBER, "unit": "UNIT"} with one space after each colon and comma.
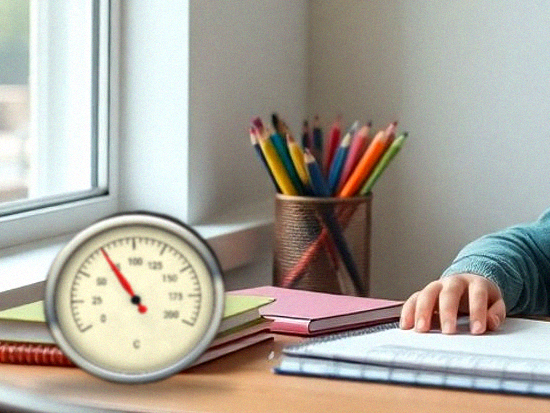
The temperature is {"value": 75, "unit": "°C"}
